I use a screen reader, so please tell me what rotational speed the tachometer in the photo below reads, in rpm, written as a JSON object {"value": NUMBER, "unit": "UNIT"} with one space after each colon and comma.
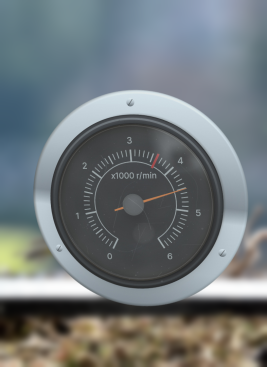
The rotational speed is {"value": 4500, "unit": "rpm"}
